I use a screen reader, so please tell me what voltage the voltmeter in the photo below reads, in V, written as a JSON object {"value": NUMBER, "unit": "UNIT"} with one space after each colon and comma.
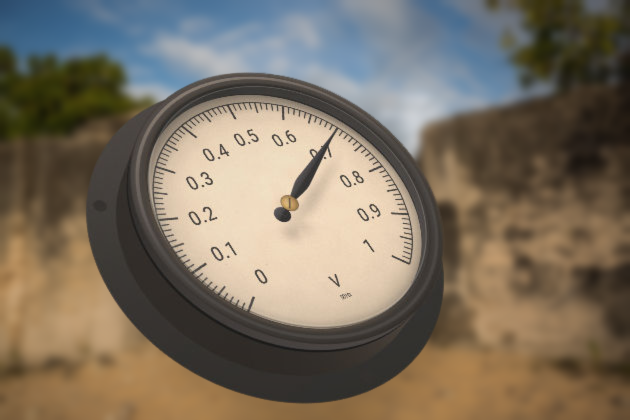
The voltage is {"value": 0.7, "unit": "V"}
